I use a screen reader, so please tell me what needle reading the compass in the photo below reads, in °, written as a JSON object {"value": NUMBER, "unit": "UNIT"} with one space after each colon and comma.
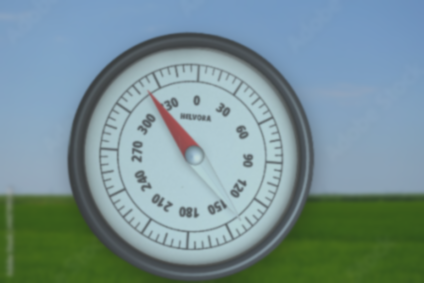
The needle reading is {"value": 320, "unit": "°"}
